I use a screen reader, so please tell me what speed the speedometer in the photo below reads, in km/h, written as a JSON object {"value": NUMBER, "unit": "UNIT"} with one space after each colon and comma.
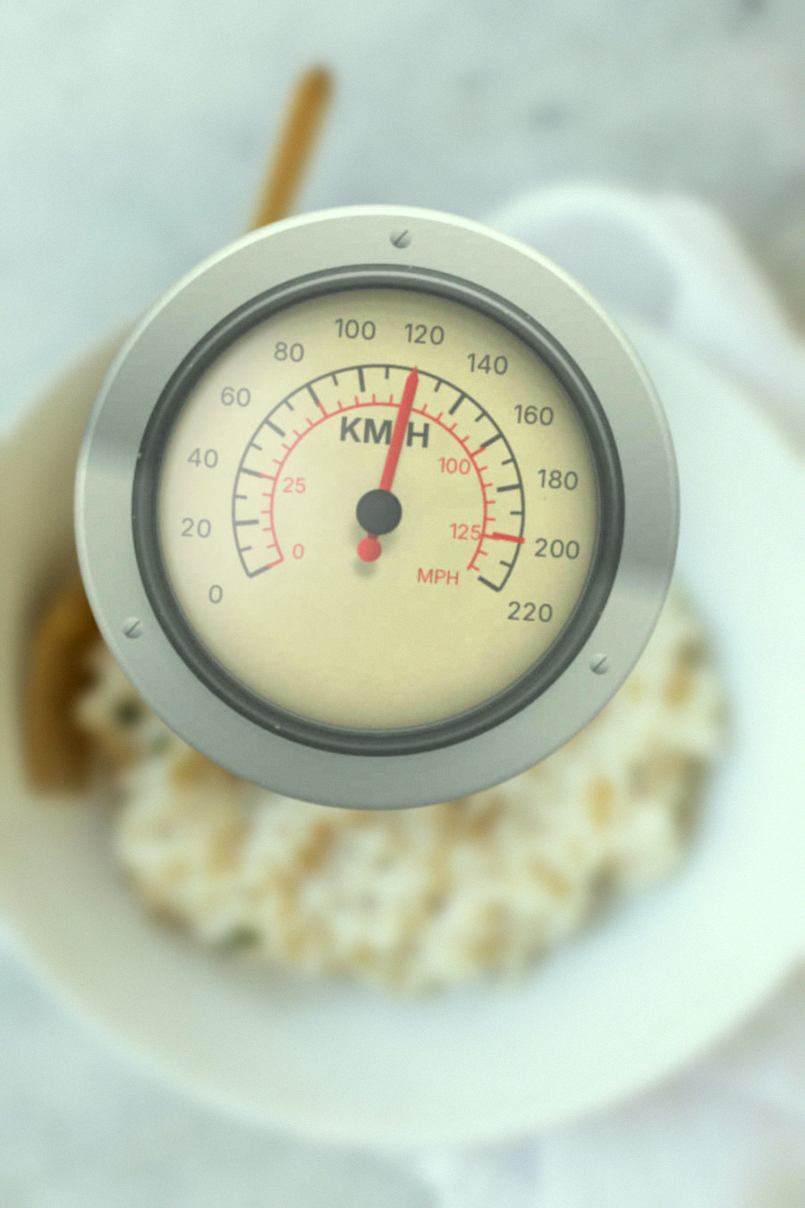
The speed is {"value": 120, "unit": "km/h"}
